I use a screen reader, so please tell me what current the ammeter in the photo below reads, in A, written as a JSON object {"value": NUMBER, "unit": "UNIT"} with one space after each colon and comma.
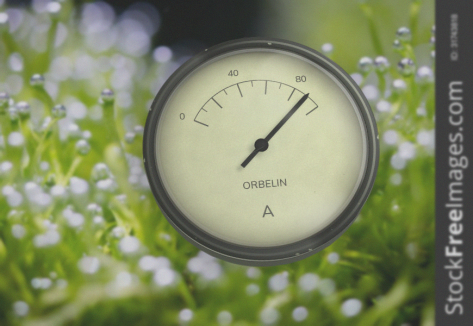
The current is {"value": 90, "unit": "A"}
